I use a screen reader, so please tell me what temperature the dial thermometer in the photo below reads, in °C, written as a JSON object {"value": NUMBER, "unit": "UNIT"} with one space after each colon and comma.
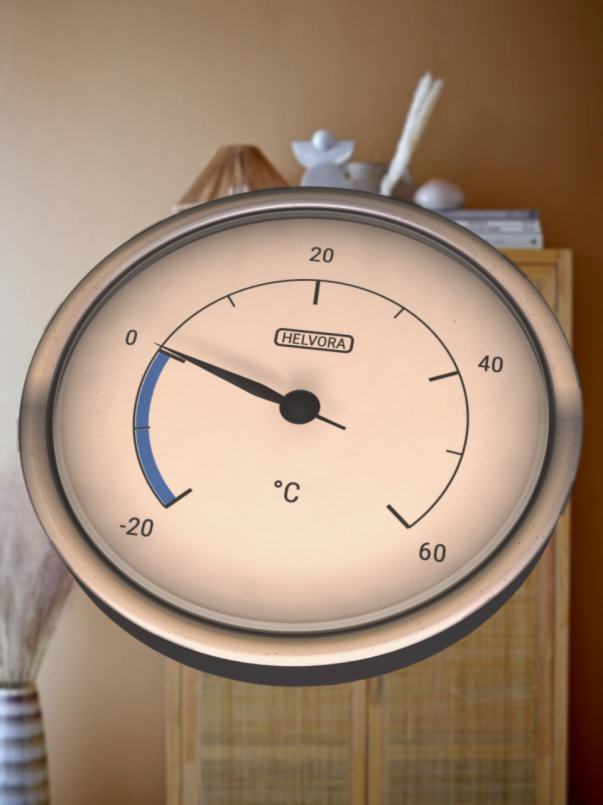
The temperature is {"value": 0, "unit": "°C"}
